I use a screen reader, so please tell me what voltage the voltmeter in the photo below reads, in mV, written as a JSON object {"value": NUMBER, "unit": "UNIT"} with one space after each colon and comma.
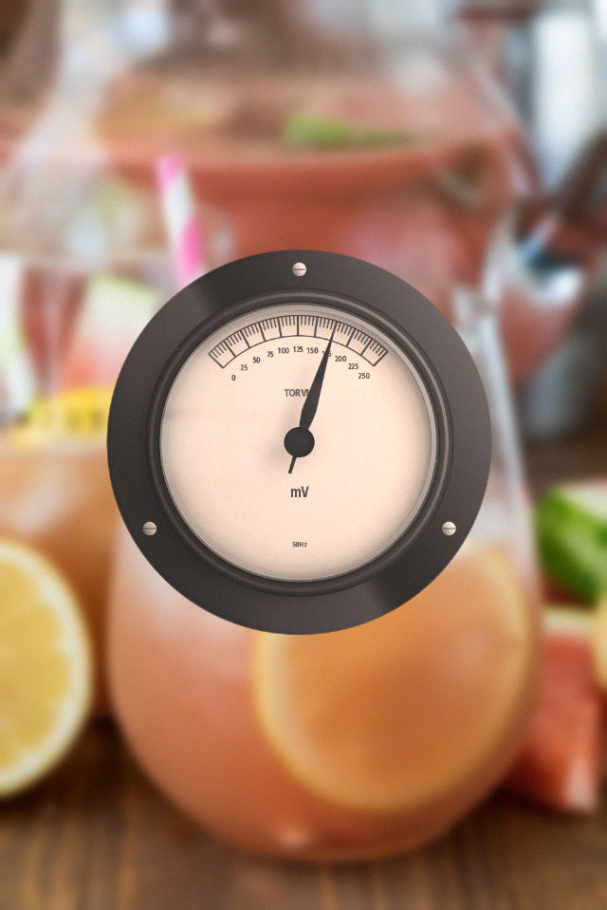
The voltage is {"value": 175, "unit": "mV"}
